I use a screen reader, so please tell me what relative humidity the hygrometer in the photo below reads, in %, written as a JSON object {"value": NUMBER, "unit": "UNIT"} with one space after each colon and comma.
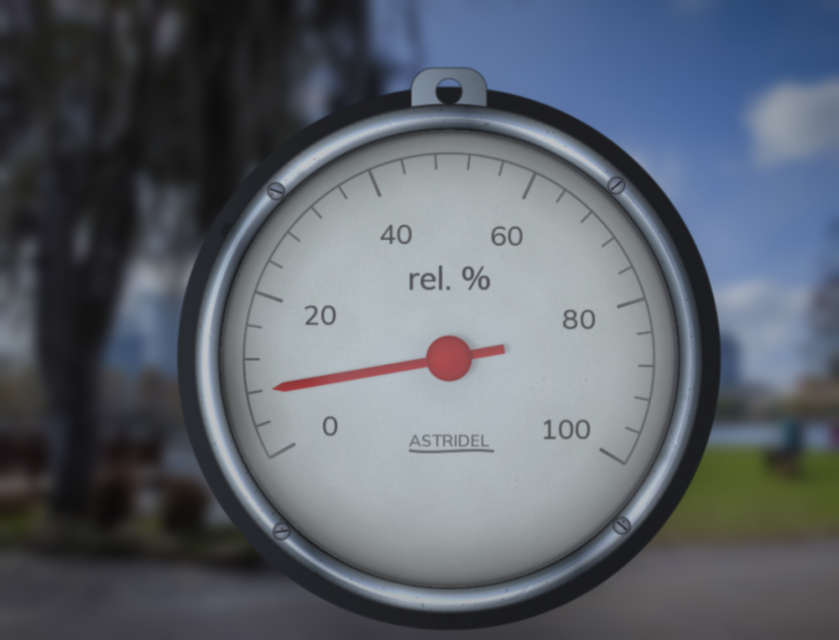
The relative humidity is {"value": 8, "unit": "%"}
